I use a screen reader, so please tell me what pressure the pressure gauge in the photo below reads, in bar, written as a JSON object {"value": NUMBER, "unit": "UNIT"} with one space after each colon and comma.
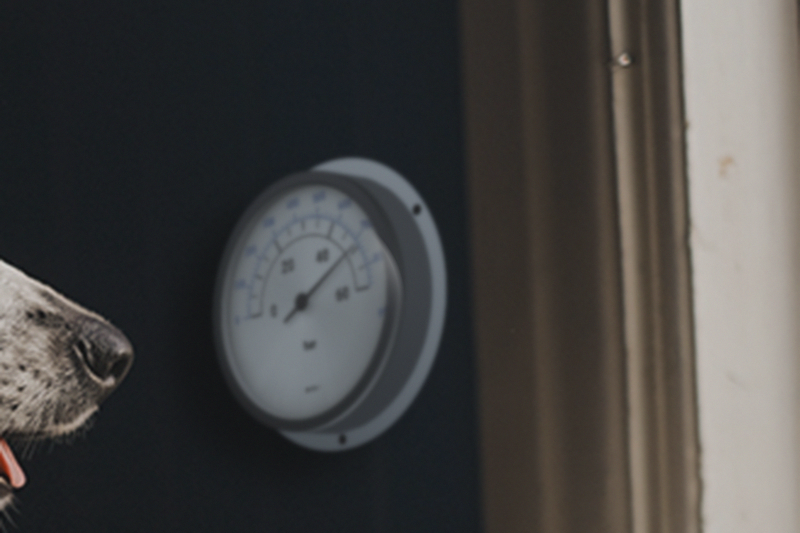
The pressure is {"value": 50, "unit": "bar"}
